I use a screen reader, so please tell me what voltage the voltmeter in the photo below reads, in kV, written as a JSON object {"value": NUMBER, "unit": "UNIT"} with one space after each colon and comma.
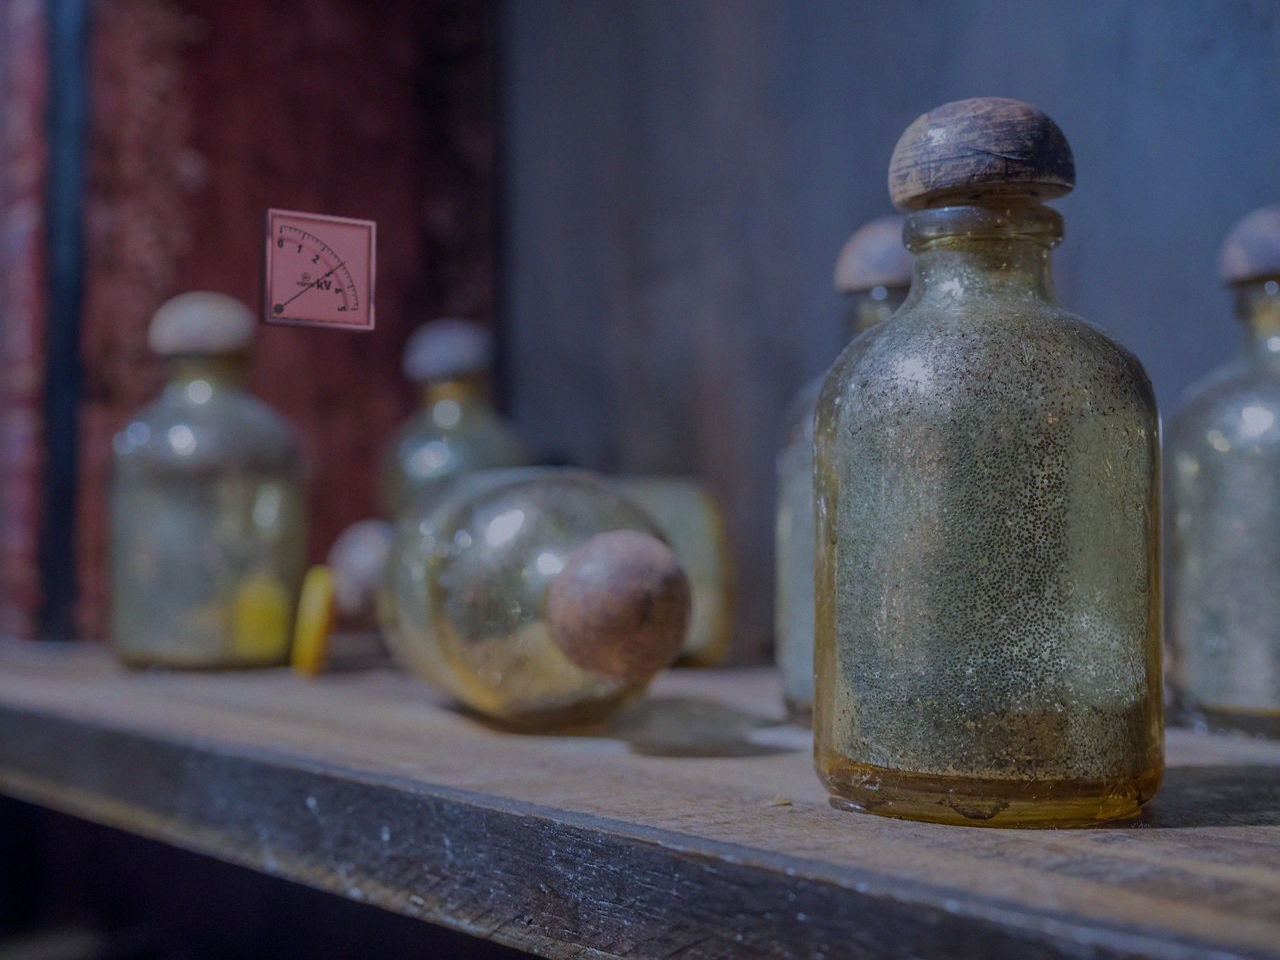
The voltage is {"value": 3, "unit": "kV"}
